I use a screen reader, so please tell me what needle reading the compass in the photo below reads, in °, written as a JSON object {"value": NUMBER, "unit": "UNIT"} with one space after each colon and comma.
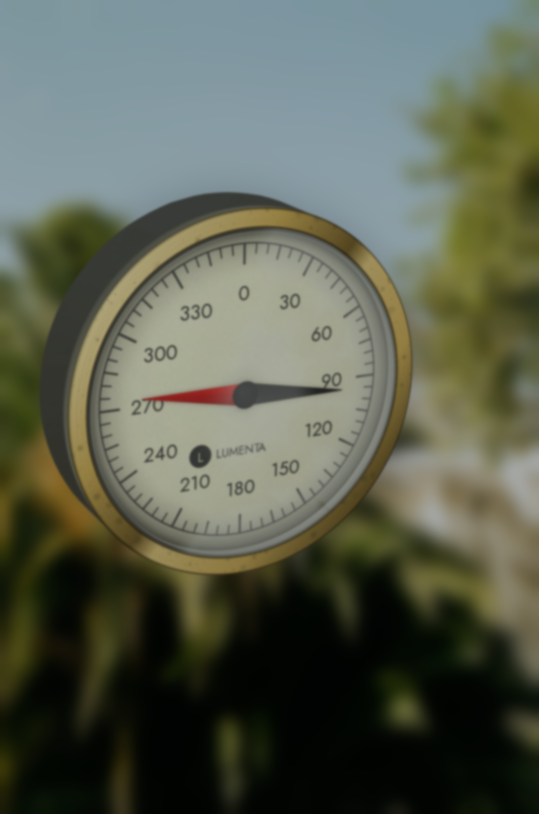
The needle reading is {"value": 275, "unit": "°"}
